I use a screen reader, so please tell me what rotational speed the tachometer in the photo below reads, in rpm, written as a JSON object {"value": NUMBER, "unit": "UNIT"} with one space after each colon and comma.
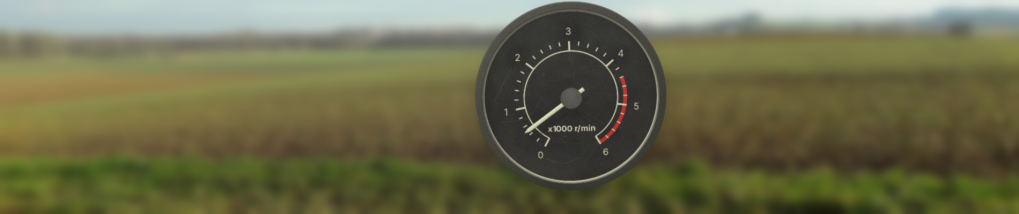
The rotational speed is {"value": 500, "unit": "rpm"}
